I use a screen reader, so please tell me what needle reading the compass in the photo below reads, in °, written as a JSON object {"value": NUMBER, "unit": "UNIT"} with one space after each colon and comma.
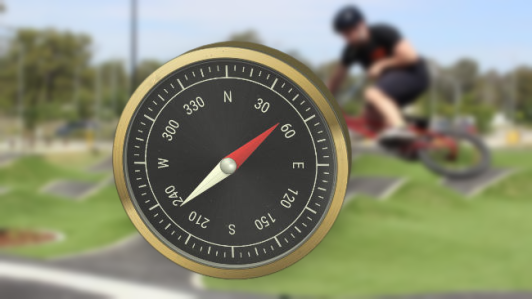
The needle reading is {"value": 50, "unit": "°"}
